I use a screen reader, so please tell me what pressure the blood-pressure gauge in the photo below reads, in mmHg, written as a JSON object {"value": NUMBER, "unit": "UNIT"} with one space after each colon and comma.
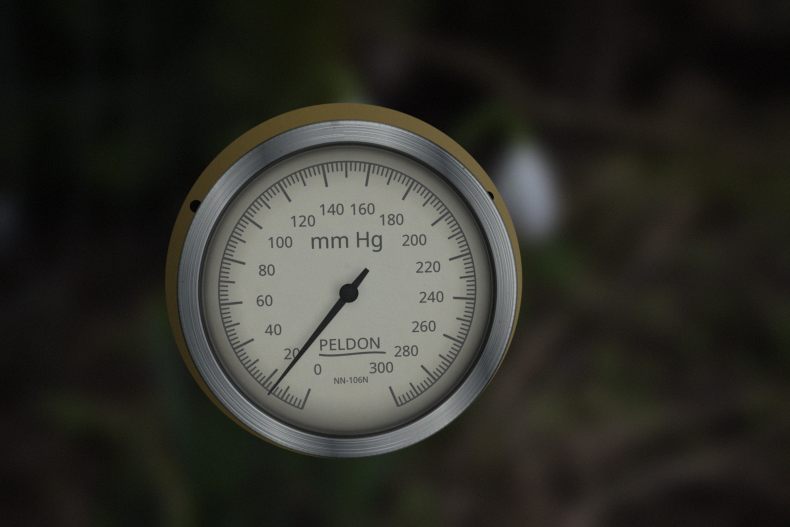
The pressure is {"value": 16, "unit": "mmHg"}
